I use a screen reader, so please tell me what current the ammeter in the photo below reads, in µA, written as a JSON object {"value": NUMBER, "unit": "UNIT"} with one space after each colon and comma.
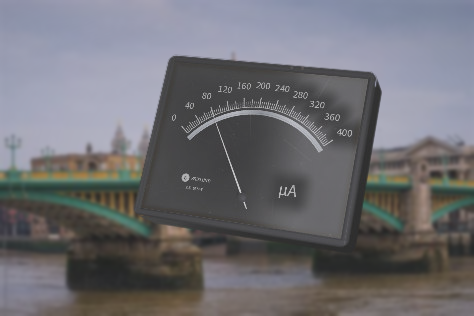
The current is {"value": 80, "unit": "µA"}
